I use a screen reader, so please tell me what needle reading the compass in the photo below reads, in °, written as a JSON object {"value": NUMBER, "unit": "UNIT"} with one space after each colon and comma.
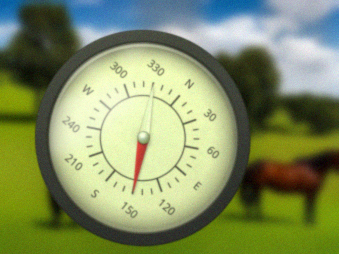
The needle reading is {"value": 150, "unit": "°"}
